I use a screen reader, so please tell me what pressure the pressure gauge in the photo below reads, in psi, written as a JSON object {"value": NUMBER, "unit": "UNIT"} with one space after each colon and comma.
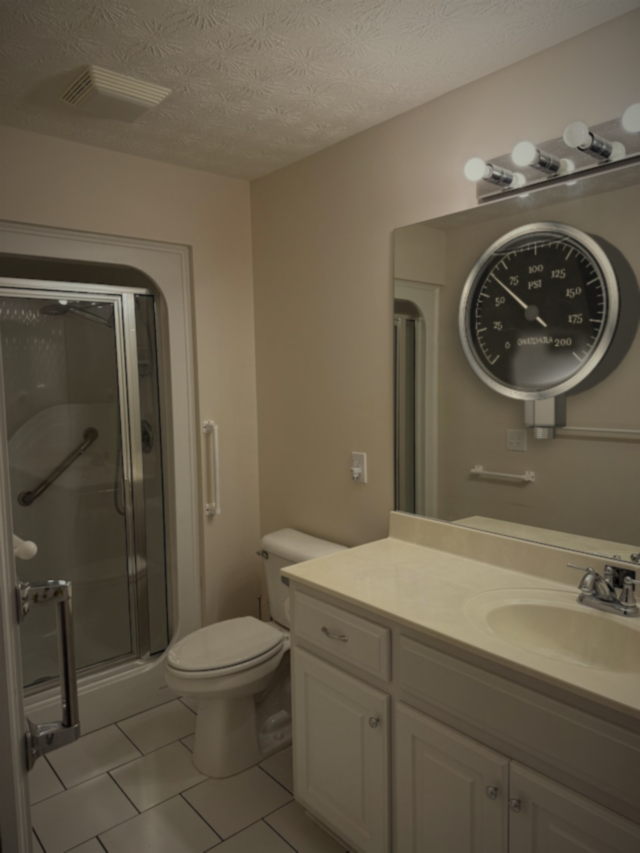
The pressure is {"value": 65, "unit": "psi"}
